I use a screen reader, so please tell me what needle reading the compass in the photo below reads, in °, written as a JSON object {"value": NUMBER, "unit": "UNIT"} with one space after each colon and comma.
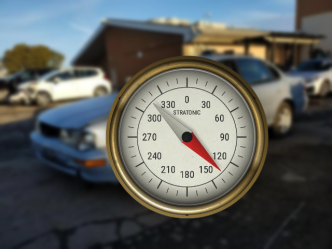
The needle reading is {"value": 135, "unit": "°"}
